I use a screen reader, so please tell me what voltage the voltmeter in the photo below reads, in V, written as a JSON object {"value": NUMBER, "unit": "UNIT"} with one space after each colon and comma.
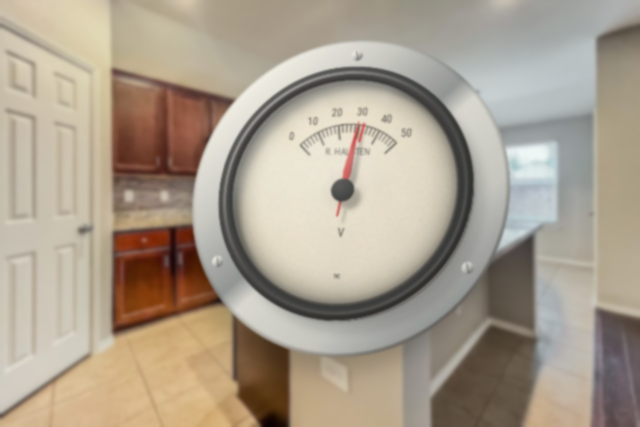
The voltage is {"value": 30, "unit": "V"}
